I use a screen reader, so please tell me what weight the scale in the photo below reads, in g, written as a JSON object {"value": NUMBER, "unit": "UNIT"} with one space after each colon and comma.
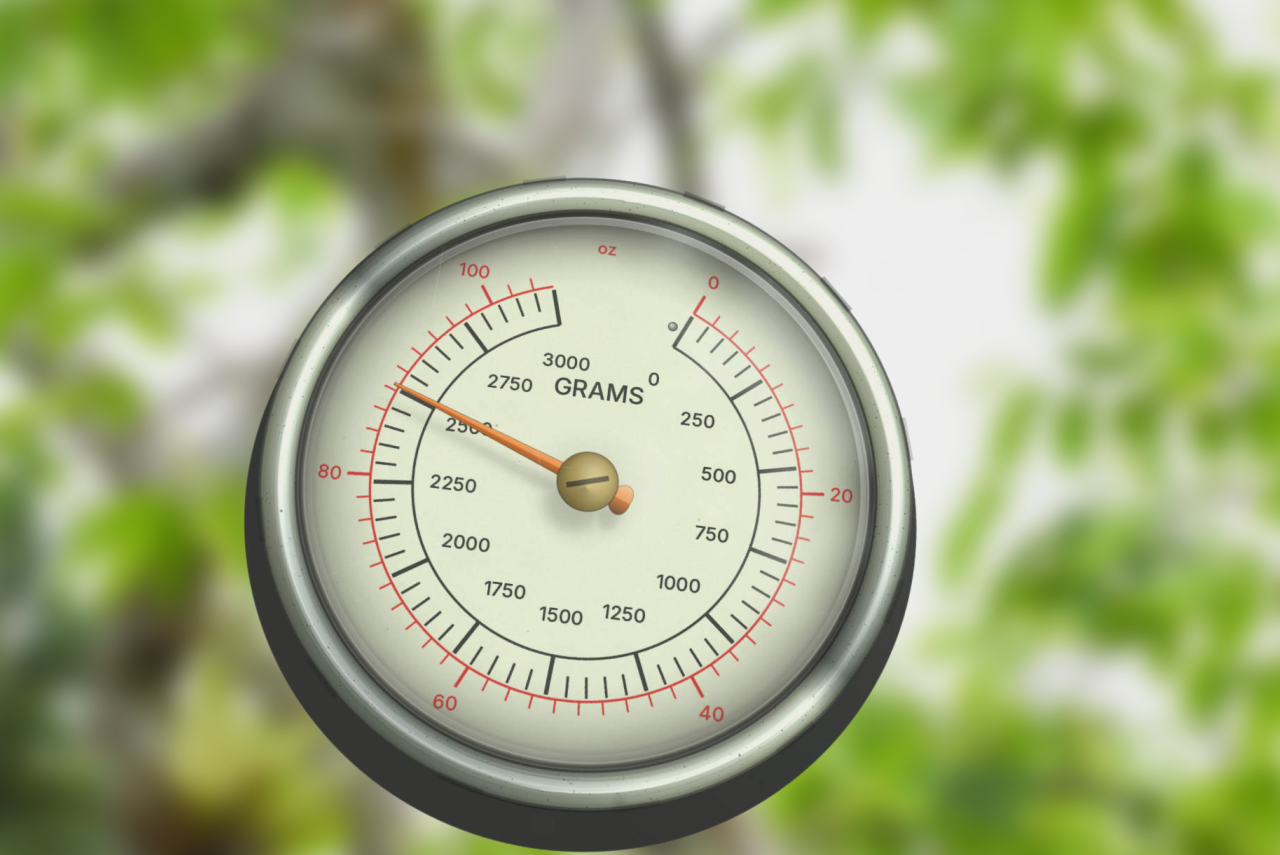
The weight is {"value": 2500, "unit": "g"}
